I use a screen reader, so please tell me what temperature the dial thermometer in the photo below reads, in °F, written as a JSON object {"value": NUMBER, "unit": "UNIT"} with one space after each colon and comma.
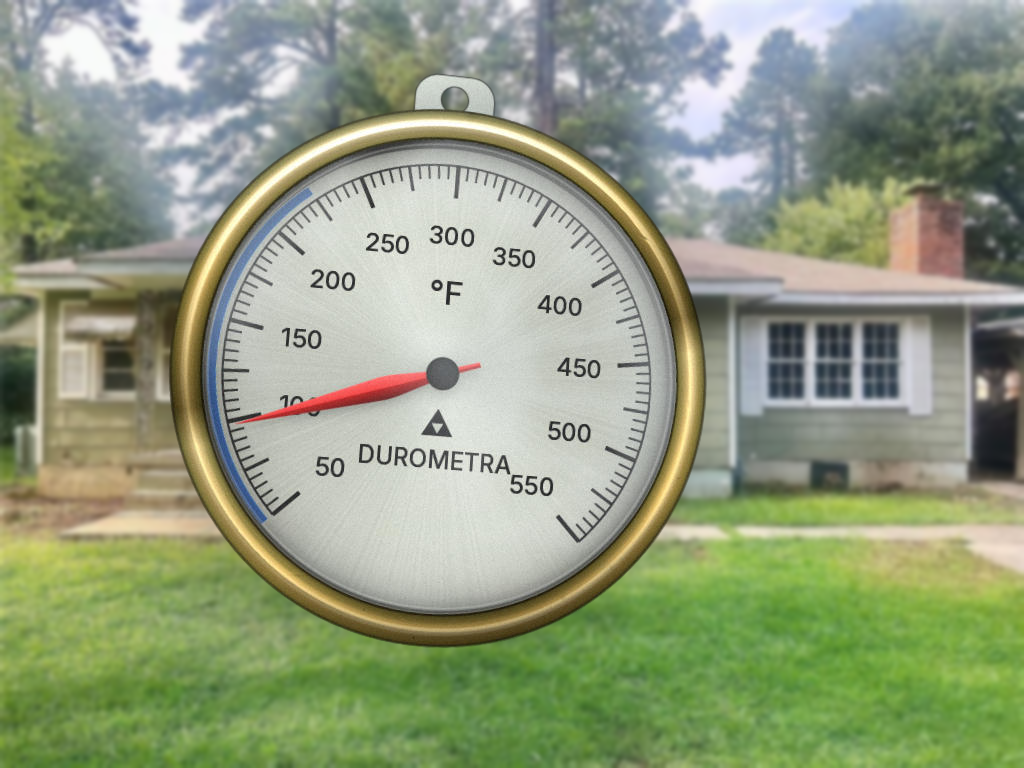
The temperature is {"value": 97.5, "unit": "°F"}
